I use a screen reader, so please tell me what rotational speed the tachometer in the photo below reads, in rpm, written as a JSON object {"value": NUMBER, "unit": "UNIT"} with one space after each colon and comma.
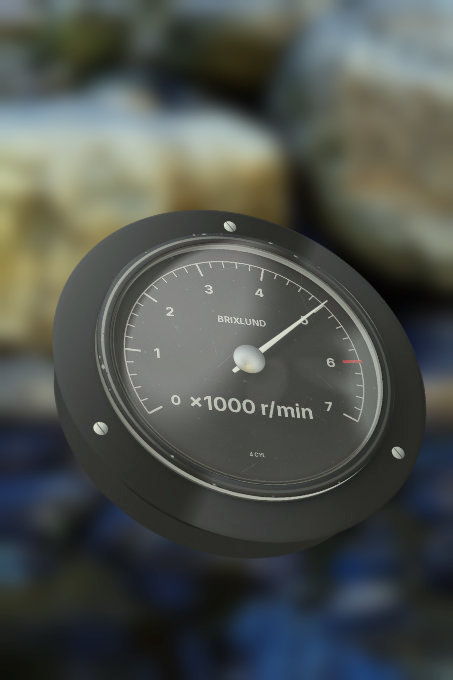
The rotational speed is {"value": 5000, "unit": "rpm"}
